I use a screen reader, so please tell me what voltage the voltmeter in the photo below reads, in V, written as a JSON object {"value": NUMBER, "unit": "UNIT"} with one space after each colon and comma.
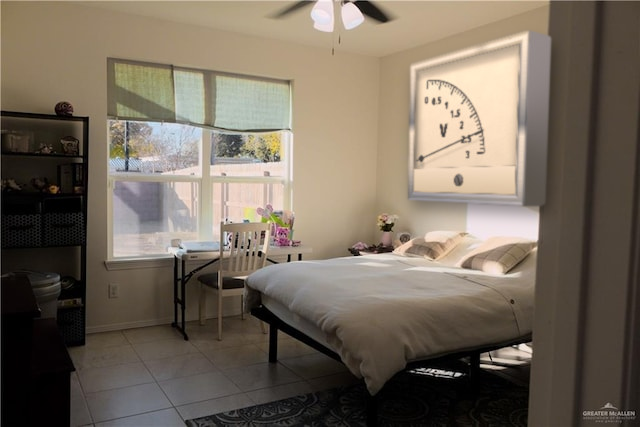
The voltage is {"value": 2.5, "unit": "V"}
